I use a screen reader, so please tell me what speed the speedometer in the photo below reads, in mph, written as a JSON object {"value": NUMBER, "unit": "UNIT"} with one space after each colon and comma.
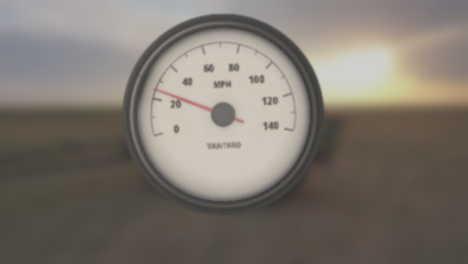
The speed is {"value": 25, "unit": "mph"}
